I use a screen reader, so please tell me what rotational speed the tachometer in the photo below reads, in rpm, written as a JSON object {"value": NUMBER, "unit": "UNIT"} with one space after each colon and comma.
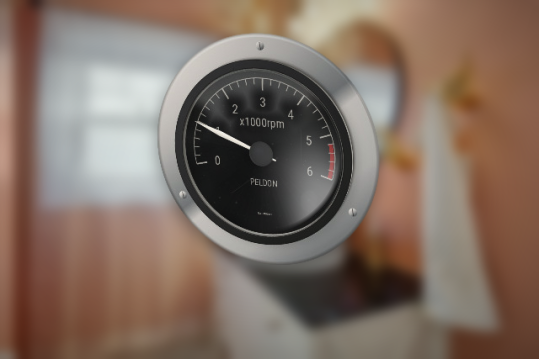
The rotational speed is {"value": 1000, "unit": "rpm"}
